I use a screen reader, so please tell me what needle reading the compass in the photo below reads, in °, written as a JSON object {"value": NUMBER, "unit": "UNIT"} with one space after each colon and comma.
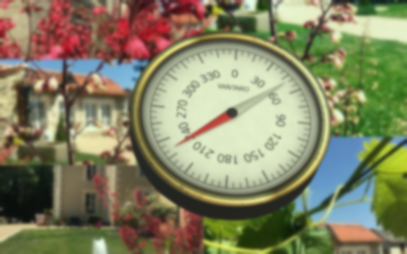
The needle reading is {"value": 230, "unit": "°"}
